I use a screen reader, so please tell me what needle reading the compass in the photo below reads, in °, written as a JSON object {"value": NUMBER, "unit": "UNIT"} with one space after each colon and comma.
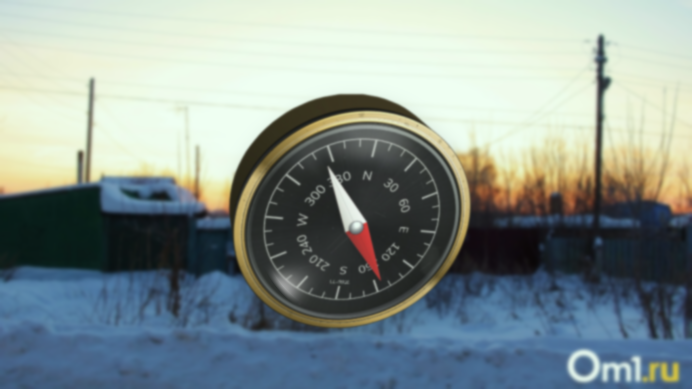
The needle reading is {"value": 145, "unit": "°"}
